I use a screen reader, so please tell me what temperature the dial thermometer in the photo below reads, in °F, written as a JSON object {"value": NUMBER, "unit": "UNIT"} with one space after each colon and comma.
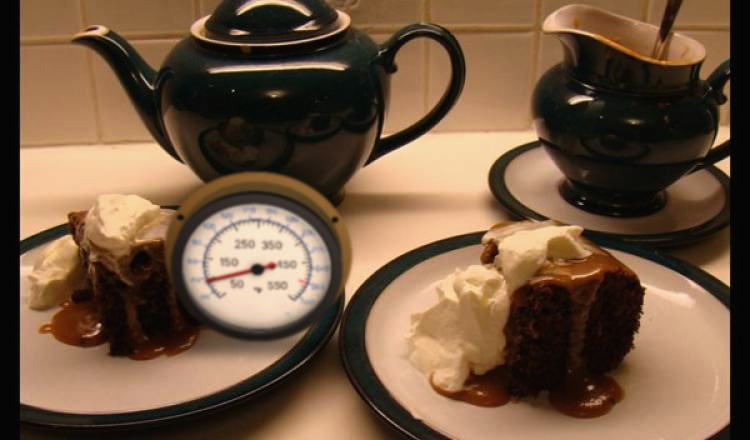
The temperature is {"value": 100, "unit": "°F"}
